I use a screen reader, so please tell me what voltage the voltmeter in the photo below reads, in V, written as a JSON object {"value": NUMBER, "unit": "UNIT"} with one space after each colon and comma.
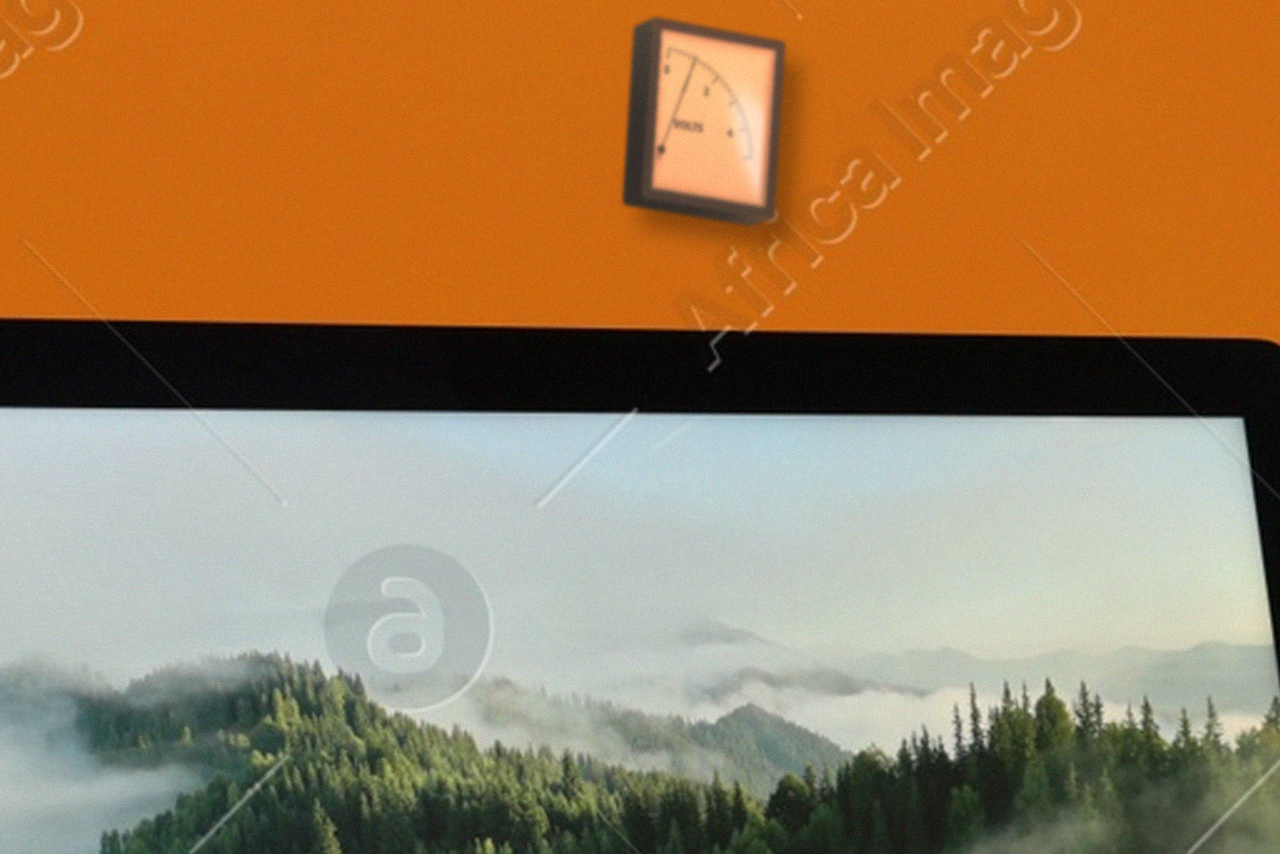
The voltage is {"value": 1, "unit": "V"}
